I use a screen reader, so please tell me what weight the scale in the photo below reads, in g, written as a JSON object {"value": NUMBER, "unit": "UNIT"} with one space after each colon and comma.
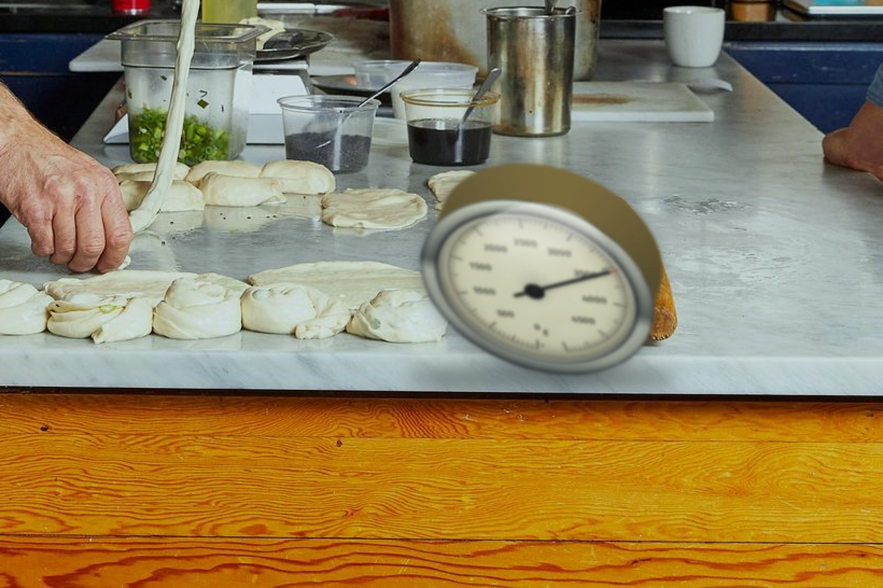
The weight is {"value": 3500, "unit": "g"}
